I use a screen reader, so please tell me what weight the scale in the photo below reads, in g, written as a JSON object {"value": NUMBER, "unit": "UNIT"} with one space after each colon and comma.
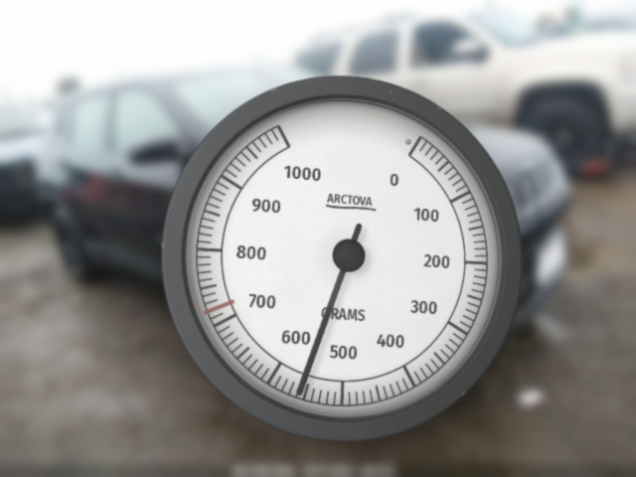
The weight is {"value": 560, "unit": "g"}
